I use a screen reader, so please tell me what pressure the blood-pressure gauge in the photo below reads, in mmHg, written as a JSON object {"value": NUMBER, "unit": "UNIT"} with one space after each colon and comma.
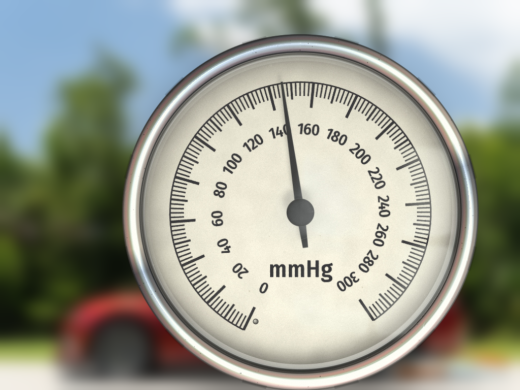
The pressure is {"value": 146, "unit": "mmHg"}
